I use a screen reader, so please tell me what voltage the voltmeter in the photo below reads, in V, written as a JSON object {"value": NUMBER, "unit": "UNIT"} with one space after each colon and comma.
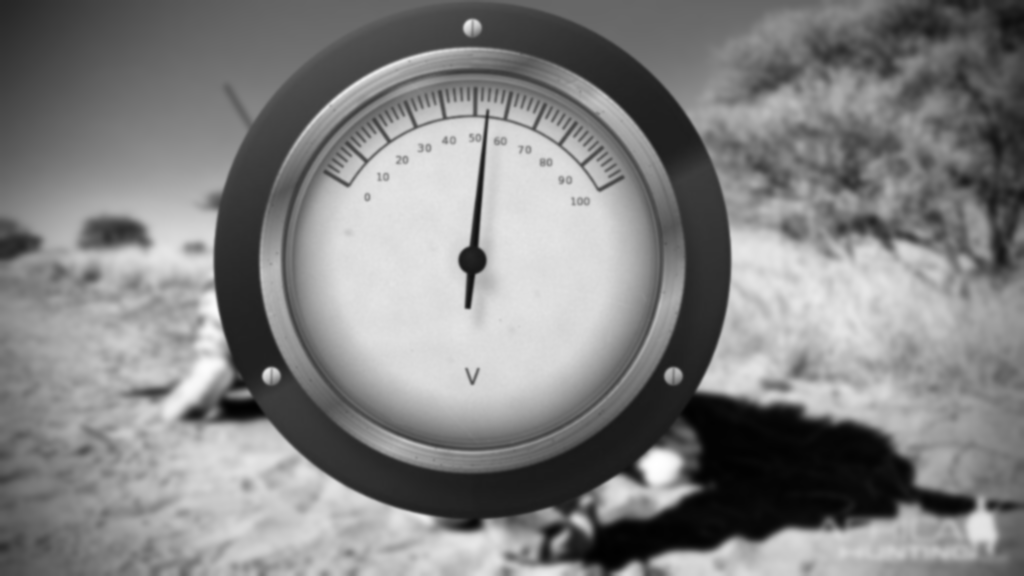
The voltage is {"value": 54, "unit": "V"}
